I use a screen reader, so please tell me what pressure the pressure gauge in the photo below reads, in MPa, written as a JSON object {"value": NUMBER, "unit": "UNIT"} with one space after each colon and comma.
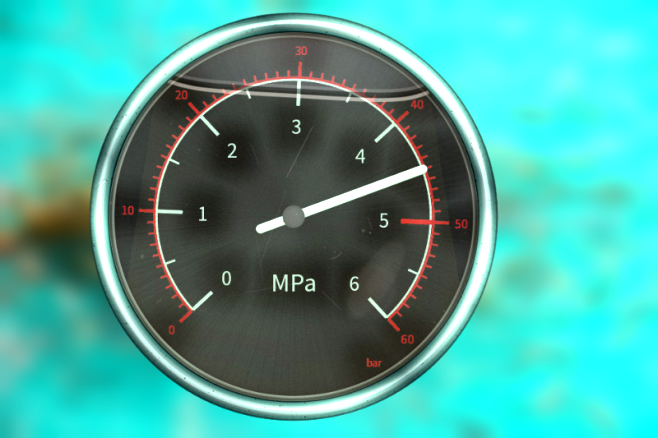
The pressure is {"value": 4.5, "unit": "MPa"}
